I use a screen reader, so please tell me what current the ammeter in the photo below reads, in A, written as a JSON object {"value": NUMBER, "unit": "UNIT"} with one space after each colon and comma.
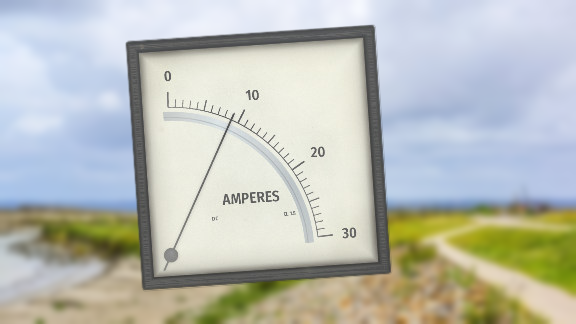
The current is {"value": 9, "unit": "A"}
